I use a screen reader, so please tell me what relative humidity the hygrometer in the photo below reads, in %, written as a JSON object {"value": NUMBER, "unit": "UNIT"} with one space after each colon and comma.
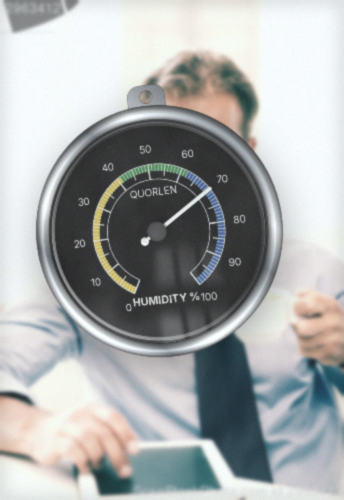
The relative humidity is {"value": 70, "unit": "%"}
